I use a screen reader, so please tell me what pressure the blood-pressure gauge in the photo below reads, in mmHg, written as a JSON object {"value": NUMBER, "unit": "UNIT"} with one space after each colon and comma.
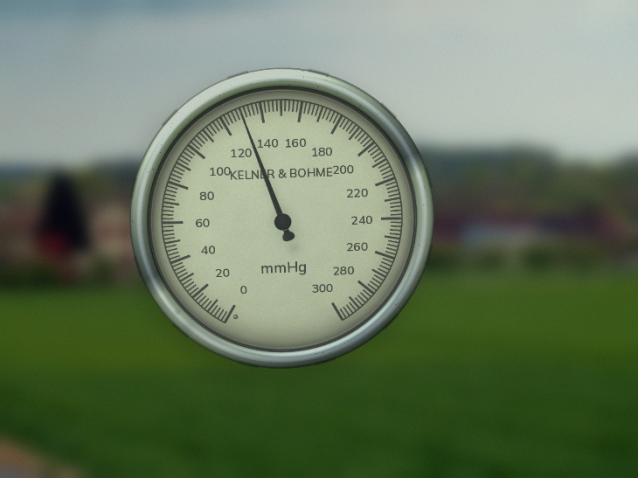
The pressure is {"value": 130, "unit": "mmHg"}
